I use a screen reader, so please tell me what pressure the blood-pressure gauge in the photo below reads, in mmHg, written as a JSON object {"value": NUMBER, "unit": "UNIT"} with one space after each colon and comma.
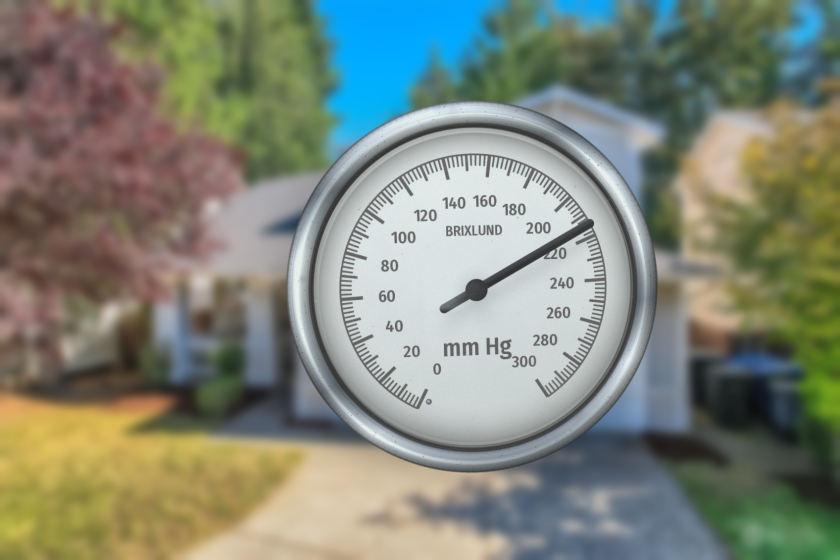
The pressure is {"value": 214, "unit": "mmHg"}
